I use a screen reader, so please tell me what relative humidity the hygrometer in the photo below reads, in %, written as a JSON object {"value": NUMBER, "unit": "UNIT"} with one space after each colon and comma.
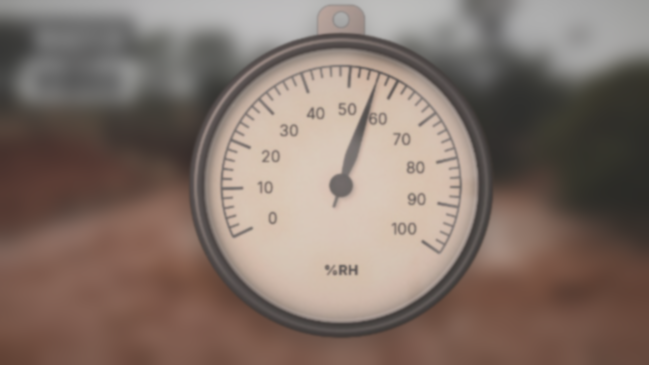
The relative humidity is {"value": 56, "unit": "%"}
